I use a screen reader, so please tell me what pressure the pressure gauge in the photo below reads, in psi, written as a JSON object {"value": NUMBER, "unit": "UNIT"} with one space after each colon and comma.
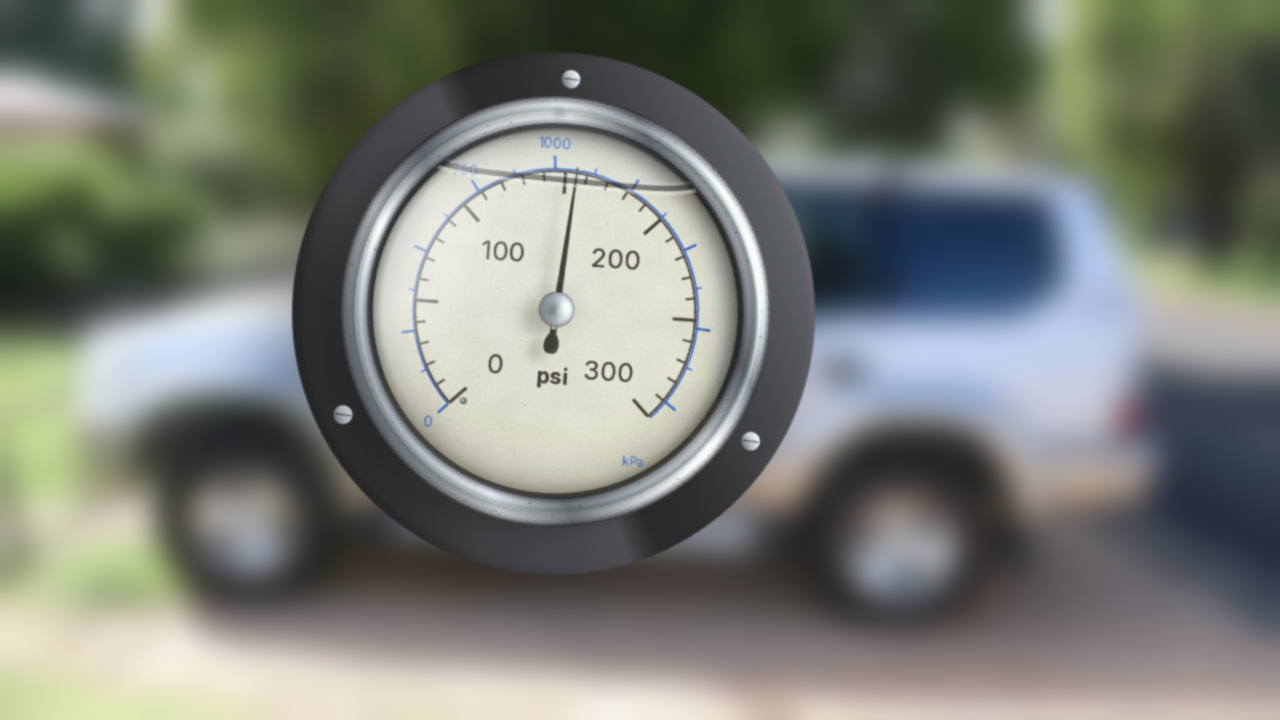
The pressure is {"value": 155, "unit": "psi"}
